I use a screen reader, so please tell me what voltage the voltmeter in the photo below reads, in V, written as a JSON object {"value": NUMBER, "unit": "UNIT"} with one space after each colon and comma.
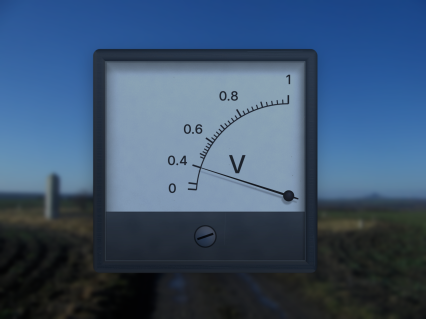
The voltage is {"value": 0.4, "unit": "V"}
